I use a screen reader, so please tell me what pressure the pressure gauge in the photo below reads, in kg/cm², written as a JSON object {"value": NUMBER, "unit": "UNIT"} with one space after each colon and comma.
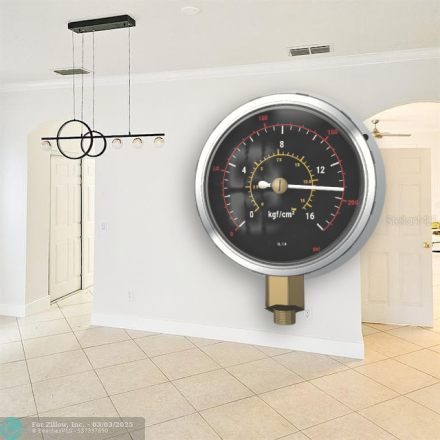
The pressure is {"value": 13.5, "unit": "kg/cm²"}
